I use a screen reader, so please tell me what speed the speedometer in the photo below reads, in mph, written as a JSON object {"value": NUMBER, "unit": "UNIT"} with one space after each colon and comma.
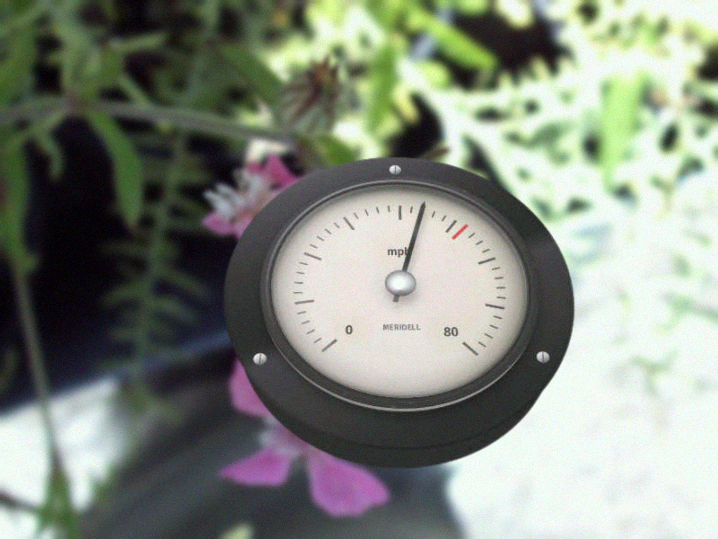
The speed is {"value": 44, "unit": "mph"}
